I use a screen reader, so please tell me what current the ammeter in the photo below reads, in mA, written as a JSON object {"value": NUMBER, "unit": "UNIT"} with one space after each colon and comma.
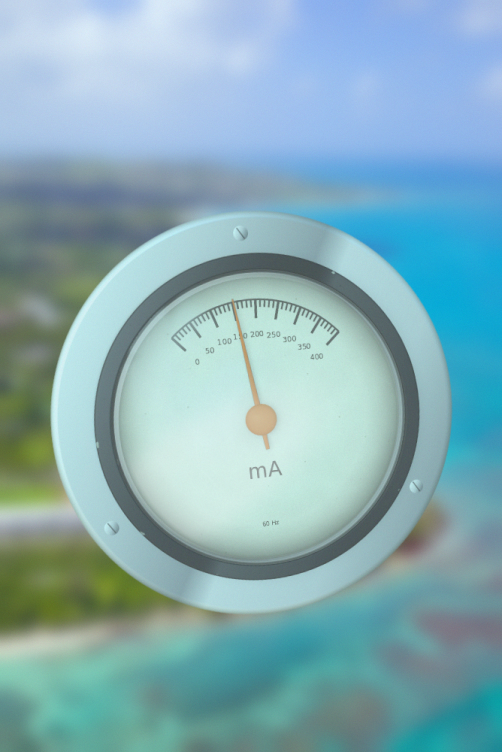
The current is {"value": 150, "unit": "mA"}
